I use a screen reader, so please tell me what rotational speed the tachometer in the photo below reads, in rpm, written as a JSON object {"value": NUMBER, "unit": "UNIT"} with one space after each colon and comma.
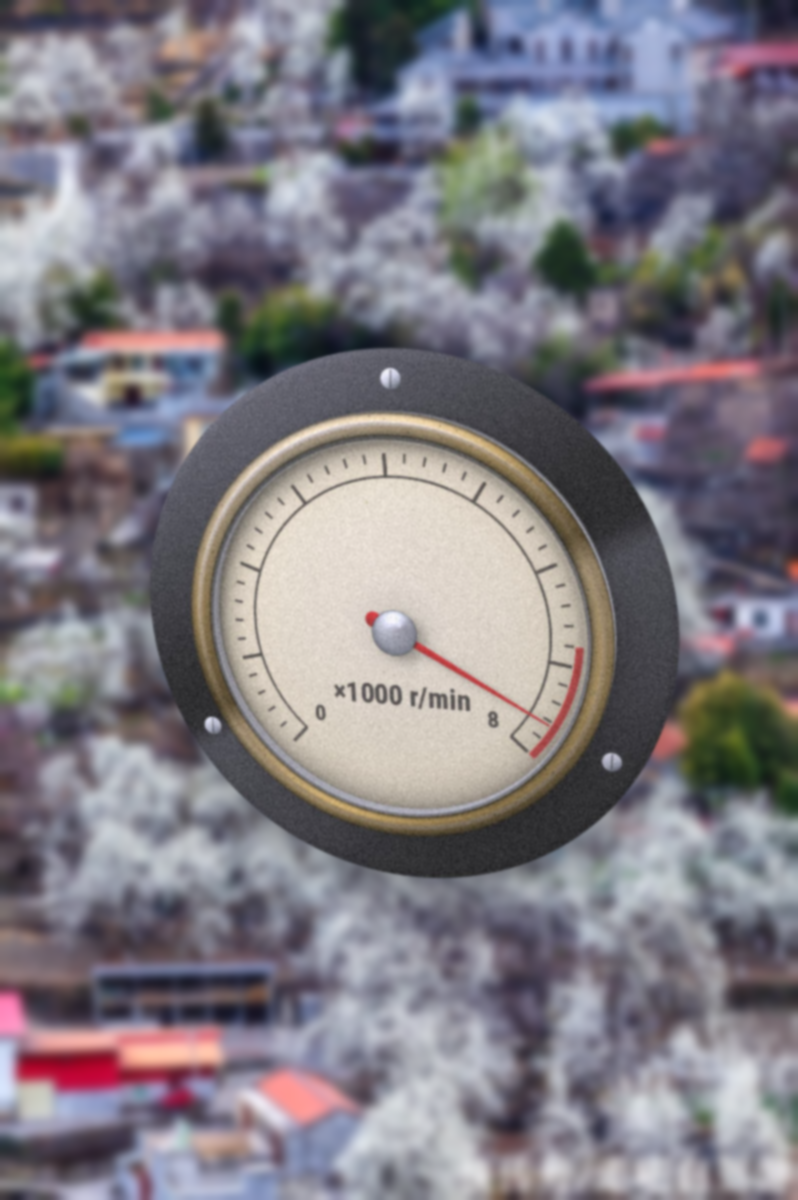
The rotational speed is {"value": 7600, "unit": "rpm"}
